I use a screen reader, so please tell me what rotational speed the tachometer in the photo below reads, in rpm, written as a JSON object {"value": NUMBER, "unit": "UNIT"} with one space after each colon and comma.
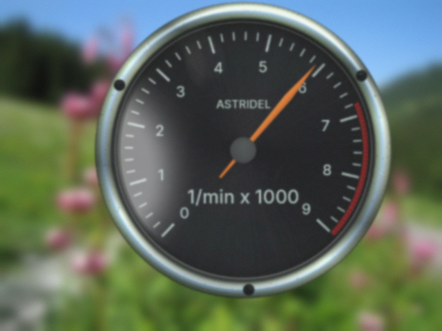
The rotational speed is {"value": 5900, "unit": "rpm"}
